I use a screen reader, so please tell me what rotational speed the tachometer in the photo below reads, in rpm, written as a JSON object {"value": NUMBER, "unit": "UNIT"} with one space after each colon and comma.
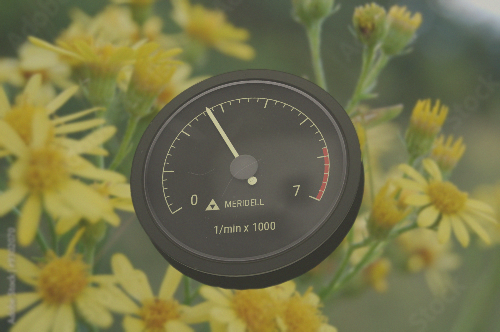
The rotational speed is {"value": 2700, "unit": "rpm"}
